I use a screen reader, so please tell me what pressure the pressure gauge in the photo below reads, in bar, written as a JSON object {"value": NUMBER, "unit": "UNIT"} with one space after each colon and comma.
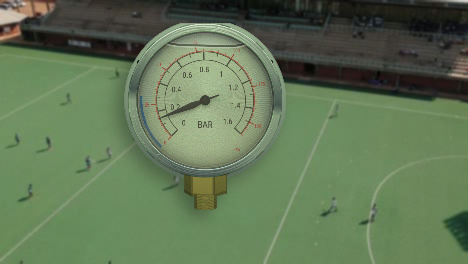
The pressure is {"value": 0.15, "unit": "bar"}
